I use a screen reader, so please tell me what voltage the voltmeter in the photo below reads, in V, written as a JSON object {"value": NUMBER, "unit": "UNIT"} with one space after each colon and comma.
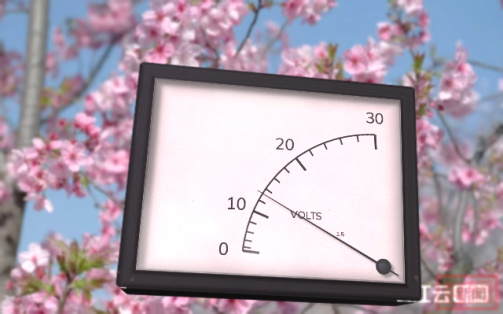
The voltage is {"value": 13, "unit": "V"}
